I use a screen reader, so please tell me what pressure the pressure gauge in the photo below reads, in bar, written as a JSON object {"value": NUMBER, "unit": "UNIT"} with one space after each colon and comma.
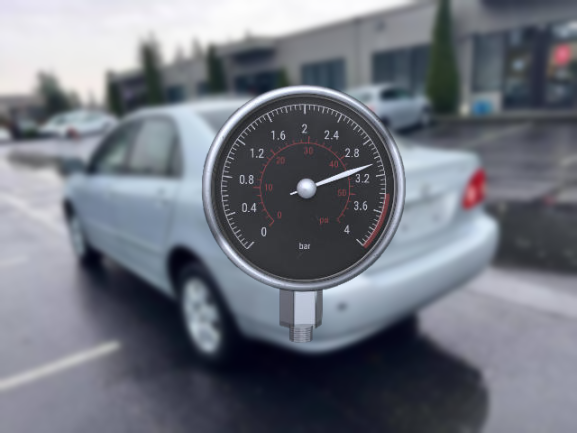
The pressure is {"value": 3.05, "unit": "bar"}
